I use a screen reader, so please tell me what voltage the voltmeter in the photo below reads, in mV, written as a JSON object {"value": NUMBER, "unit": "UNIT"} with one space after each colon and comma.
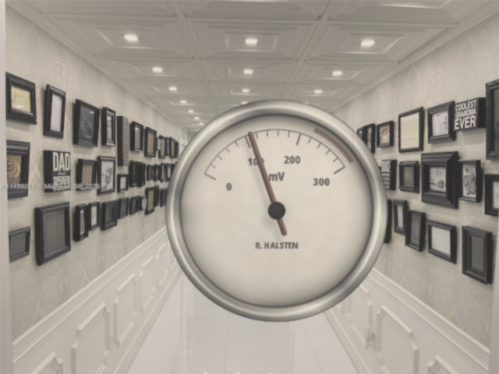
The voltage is {"value": 110, "unit": "mV"}
